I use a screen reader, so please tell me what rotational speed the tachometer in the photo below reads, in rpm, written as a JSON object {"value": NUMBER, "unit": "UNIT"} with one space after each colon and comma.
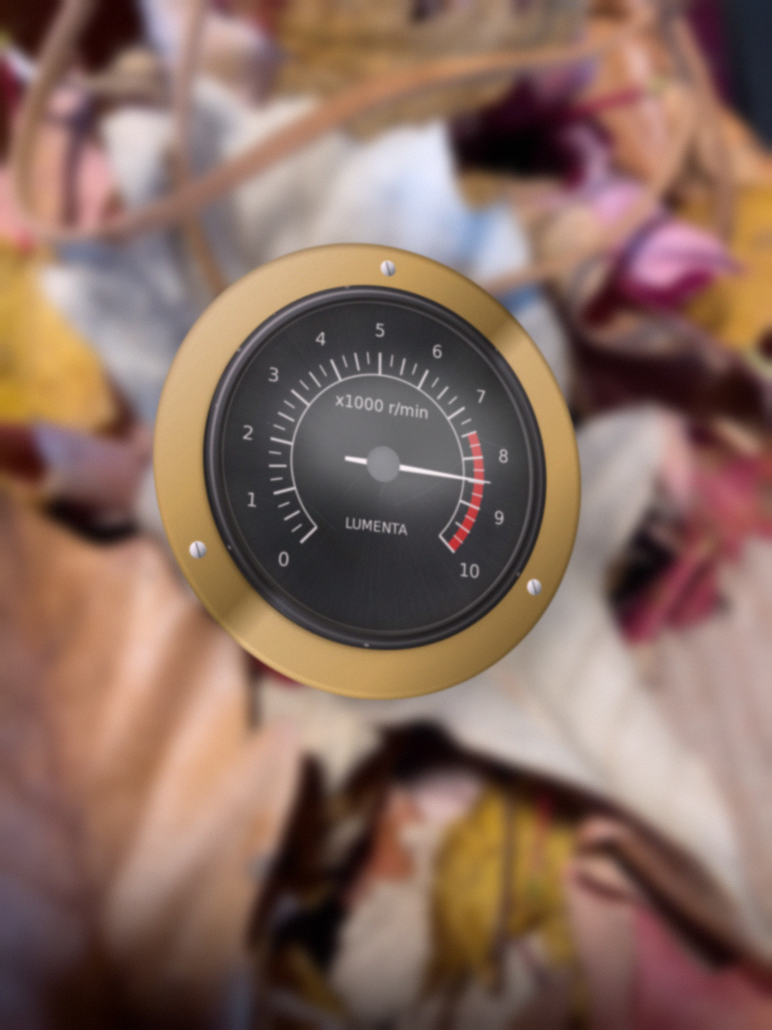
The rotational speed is {"value": 8500, "unit": "rpm"}
